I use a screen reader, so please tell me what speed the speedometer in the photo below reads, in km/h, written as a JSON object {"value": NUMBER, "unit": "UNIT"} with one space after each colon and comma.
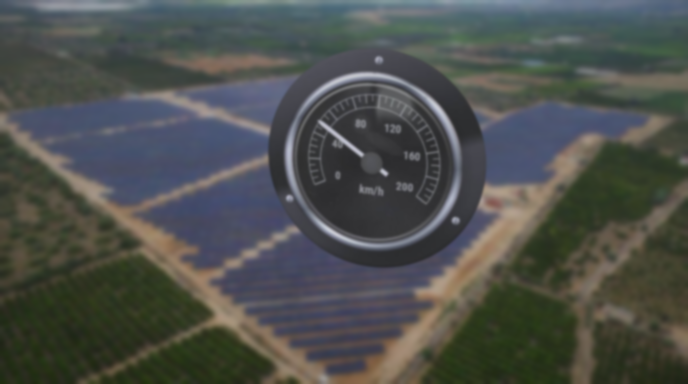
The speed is {"value": 50, "unit": "km/h"}
